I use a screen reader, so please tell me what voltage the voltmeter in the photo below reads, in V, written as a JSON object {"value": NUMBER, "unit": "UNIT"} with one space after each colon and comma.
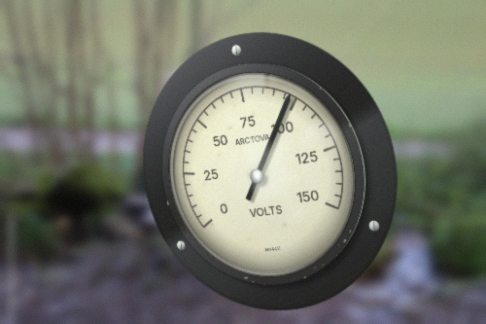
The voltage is {"value": 97.5, "unit": "V"}
